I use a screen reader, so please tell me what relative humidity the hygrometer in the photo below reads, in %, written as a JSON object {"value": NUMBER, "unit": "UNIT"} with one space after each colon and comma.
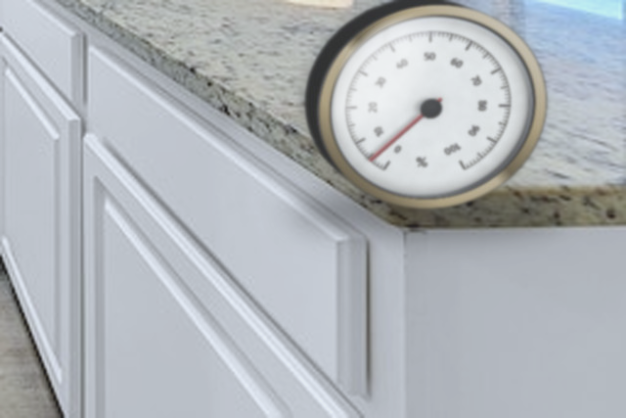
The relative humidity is {"value": 5, "unit": "%"}
